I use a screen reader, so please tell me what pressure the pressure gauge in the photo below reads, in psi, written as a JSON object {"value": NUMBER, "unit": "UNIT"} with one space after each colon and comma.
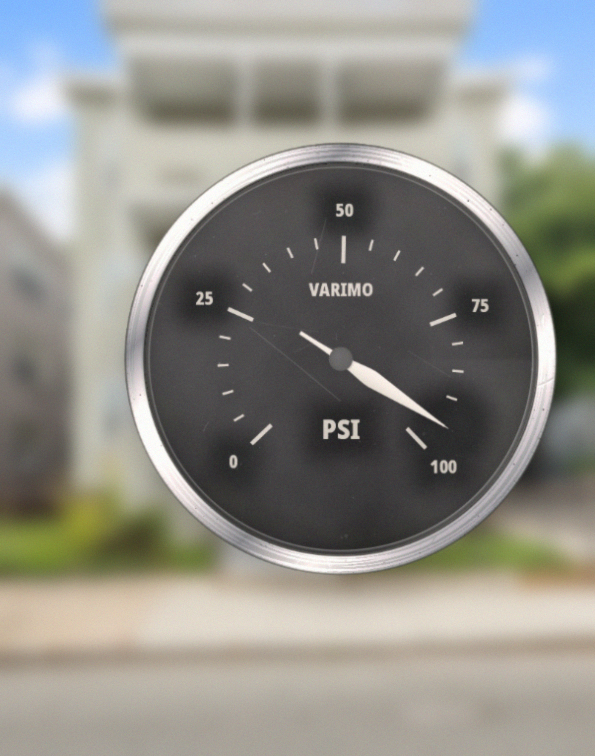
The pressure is {"value": 95, "unit": "psi"}
